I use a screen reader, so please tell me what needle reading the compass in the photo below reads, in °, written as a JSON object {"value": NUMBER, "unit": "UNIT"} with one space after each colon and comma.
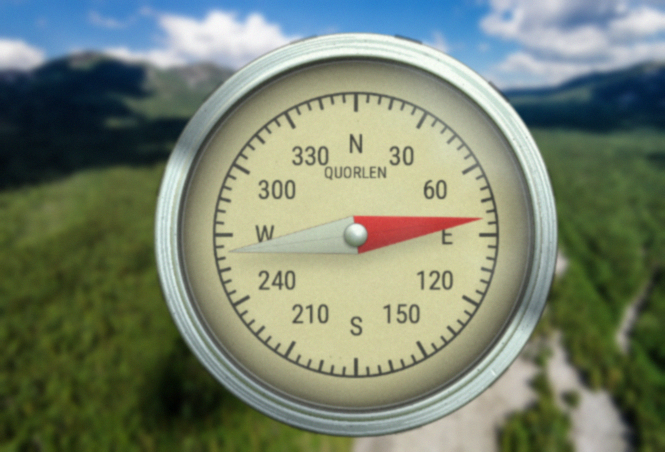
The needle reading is {"value": 82.5, "unit": "°"}
